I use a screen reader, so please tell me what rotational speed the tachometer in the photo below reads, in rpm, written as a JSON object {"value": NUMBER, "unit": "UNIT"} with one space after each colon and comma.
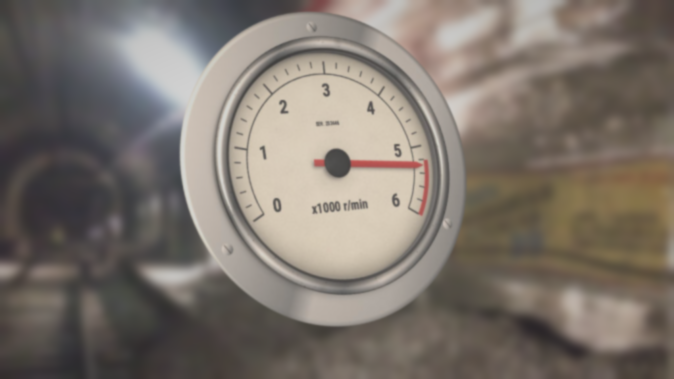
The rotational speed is {"value": 5300, "unit": "rpm"}
